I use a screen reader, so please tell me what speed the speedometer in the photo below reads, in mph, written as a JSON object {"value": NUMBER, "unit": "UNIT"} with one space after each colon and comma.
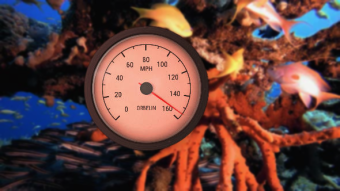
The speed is {"value": 155, "unit": "mph"}
